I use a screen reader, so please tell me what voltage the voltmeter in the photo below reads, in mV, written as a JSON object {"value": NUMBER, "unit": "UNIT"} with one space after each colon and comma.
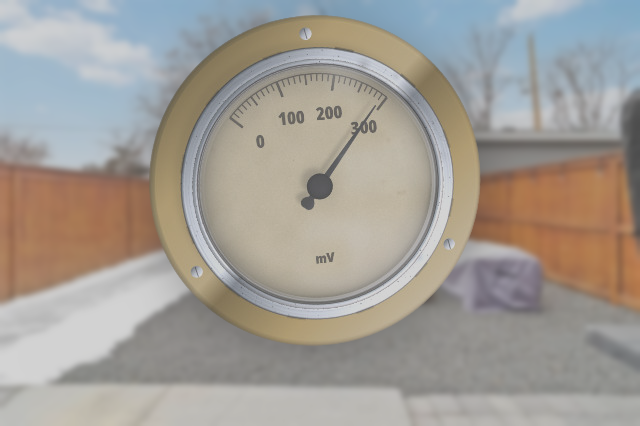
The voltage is {"value": 290, "unit": "mV"}
